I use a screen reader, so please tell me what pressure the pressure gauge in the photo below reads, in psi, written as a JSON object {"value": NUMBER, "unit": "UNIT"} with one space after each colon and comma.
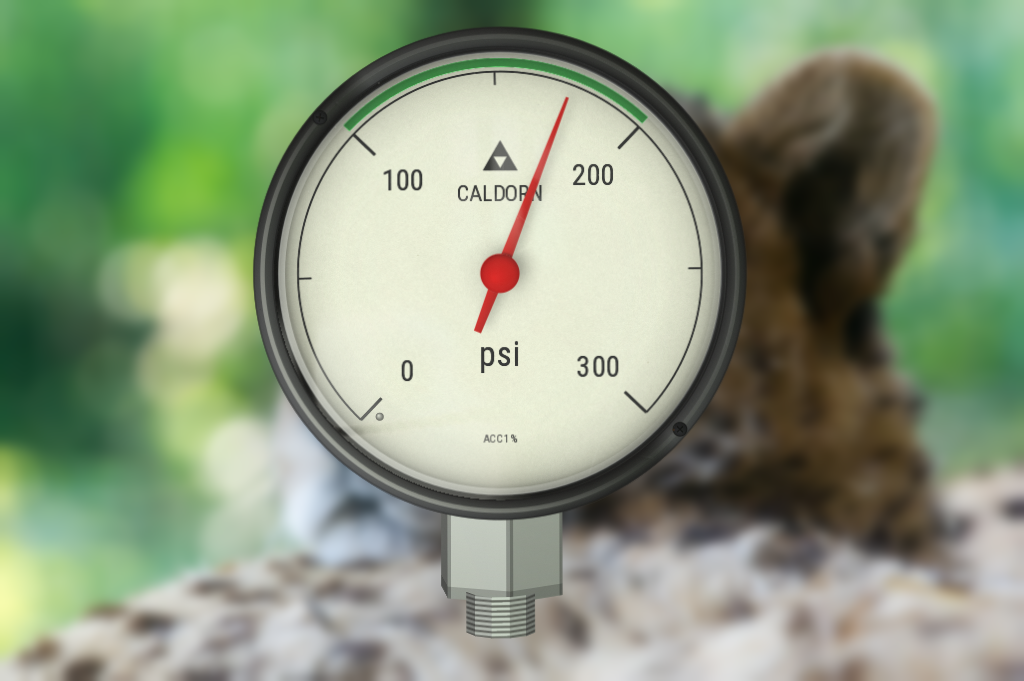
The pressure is {"value": 175, "unit": "psi"}
